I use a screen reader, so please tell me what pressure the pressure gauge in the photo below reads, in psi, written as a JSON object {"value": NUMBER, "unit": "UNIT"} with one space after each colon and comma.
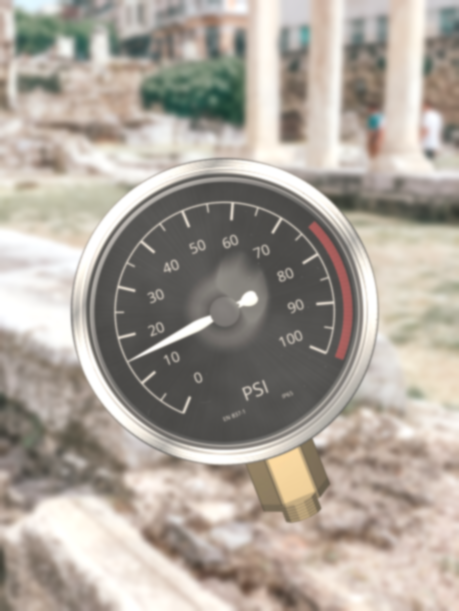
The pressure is {"value": 15, "unit": "psi"}
